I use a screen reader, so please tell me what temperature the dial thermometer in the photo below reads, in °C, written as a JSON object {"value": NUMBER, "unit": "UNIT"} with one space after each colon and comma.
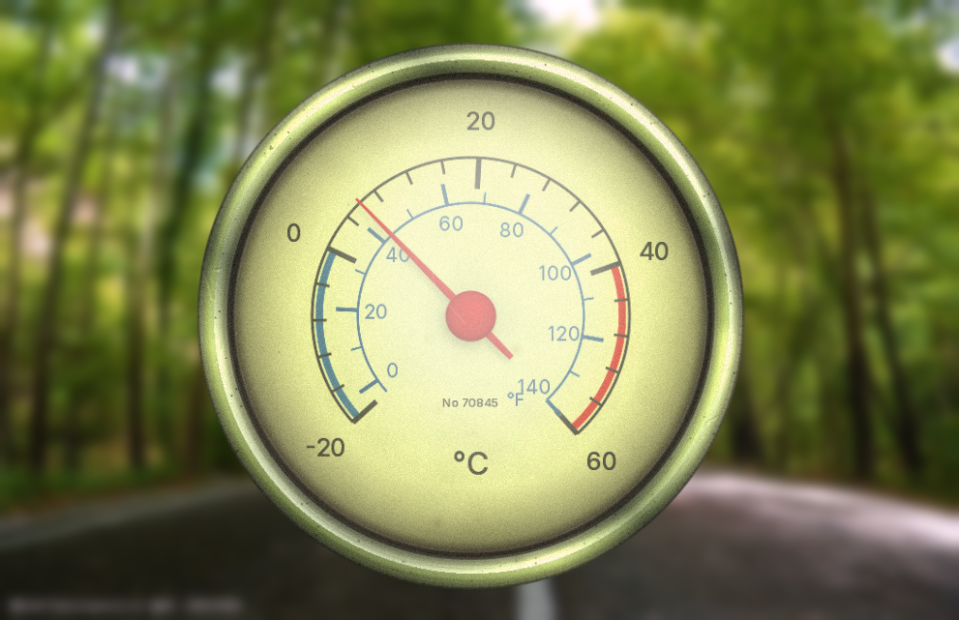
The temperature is {"value": 6, "unit": "°C"}
